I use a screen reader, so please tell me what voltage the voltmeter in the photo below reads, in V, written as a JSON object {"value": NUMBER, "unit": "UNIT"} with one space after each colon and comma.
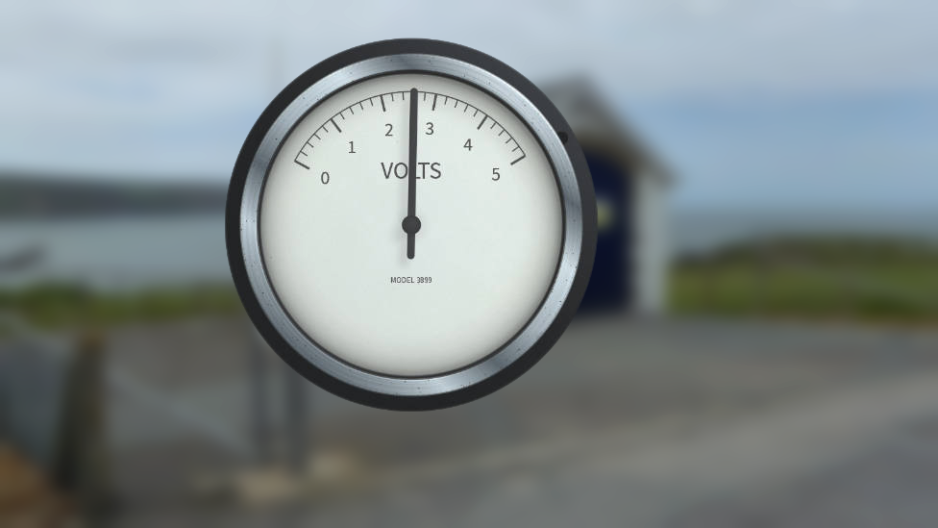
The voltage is {"value": 2.6, "unit": "V"}
